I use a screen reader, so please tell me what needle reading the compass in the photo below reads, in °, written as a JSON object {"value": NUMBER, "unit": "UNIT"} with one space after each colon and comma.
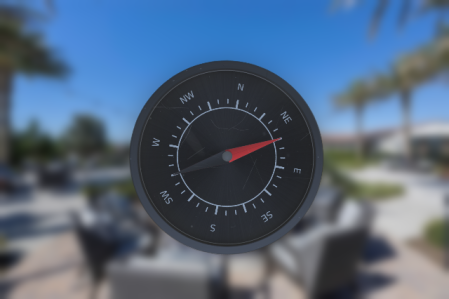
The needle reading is {"value": 60, "unit": "°"}
